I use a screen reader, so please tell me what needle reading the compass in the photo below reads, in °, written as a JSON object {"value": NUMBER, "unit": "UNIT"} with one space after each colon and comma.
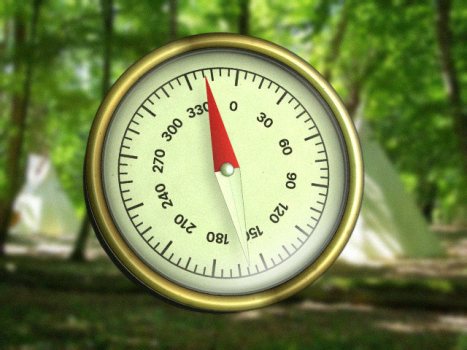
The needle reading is {"value": 340, "unit": "°"}
